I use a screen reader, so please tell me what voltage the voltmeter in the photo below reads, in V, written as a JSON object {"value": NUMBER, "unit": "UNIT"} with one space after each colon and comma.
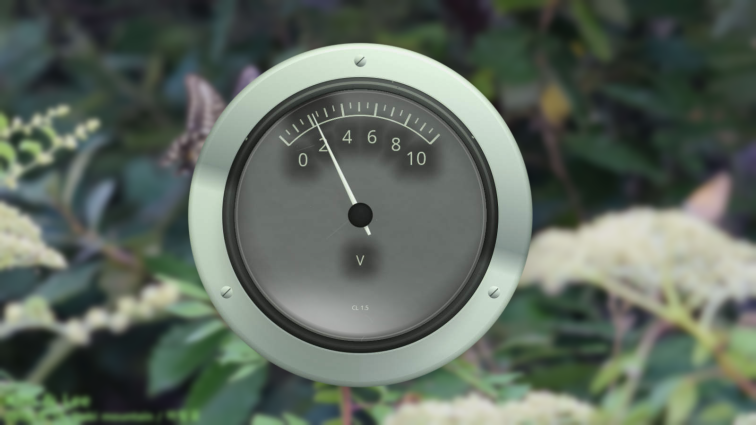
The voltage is {"value": 2.25, "unit": "V"}
